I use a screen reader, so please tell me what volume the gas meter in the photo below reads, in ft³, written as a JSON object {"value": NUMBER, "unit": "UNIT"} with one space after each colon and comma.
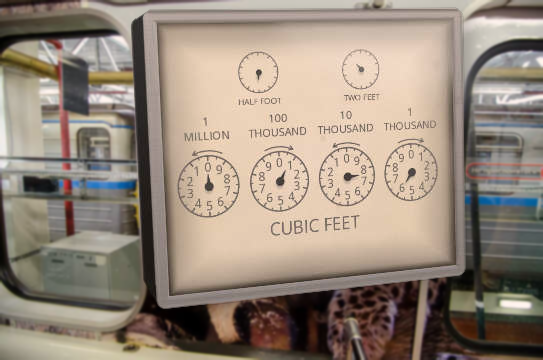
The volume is {"value": 7600, "unit": "ft³"}
